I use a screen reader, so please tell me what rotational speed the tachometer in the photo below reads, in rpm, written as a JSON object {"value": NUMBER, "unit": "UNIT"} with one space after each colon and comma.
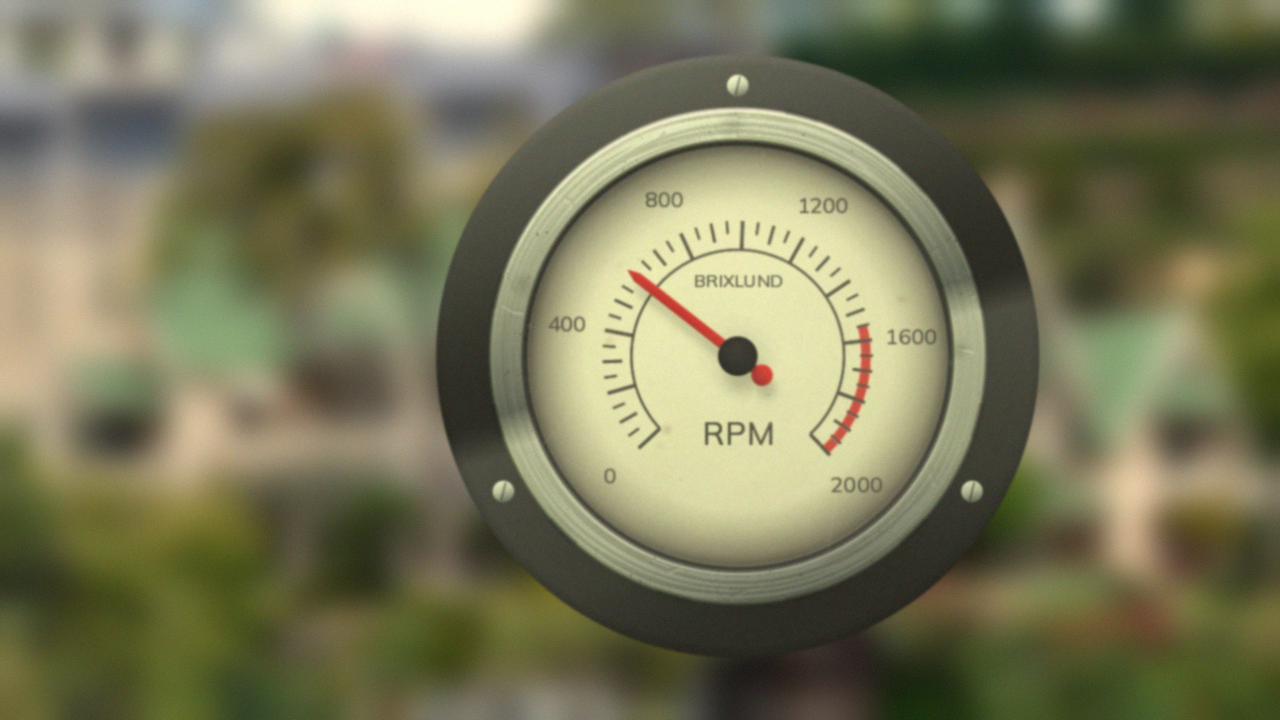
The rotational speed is {"value": 600, "unit": "rpm"}
